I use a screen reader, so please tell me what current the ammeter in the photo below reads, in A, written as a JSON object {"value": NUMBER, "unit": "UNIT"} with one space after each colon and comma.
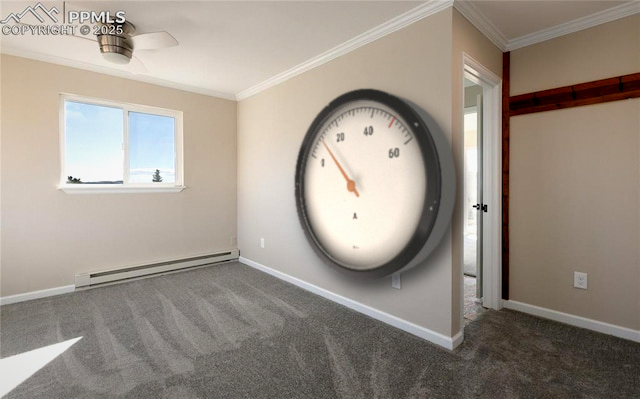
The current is {"value": 10, "unit": "A"}
